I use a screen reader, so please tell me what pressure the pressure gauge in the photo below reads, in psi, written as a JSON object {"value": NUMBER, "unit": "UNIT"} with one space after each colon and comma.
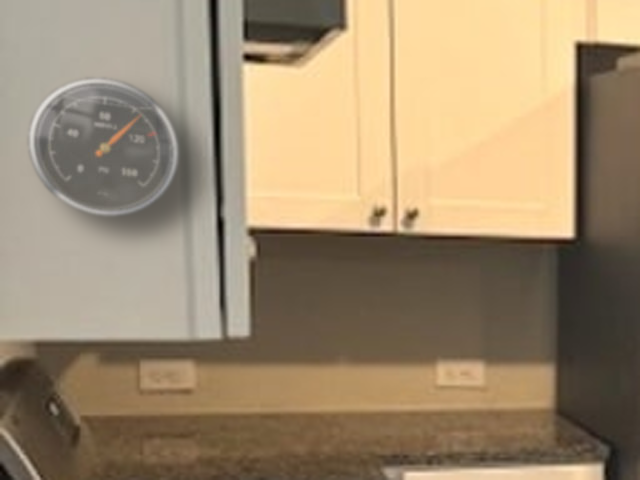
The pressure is {"value": 105, "unit": "psi"}
